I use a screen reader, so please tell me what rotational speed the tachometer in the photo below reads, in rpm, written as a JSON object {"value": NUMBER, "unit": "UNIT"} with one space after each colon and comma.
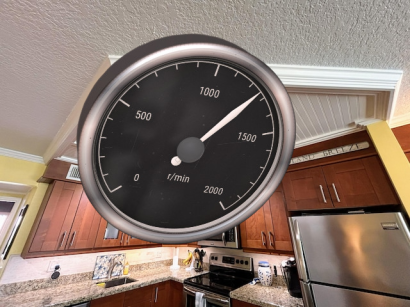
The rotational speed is {"value": 1250, "unit": "rpm"}
